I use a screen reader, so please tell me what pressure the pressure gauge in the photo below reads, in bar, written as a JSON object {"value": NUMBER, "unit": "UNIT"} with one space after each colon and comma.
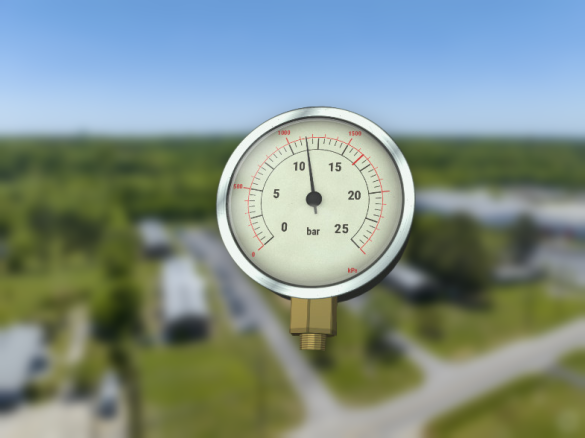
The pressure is {"value": 11.5, "unit": "bar"}
